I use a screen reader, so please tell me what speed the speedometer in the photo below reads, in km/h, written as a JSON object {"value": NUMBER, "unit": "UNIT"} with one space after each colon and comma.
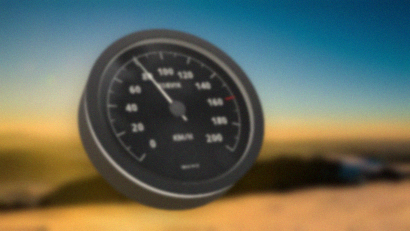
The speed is {"value": 80, "unit": "km/h"}
